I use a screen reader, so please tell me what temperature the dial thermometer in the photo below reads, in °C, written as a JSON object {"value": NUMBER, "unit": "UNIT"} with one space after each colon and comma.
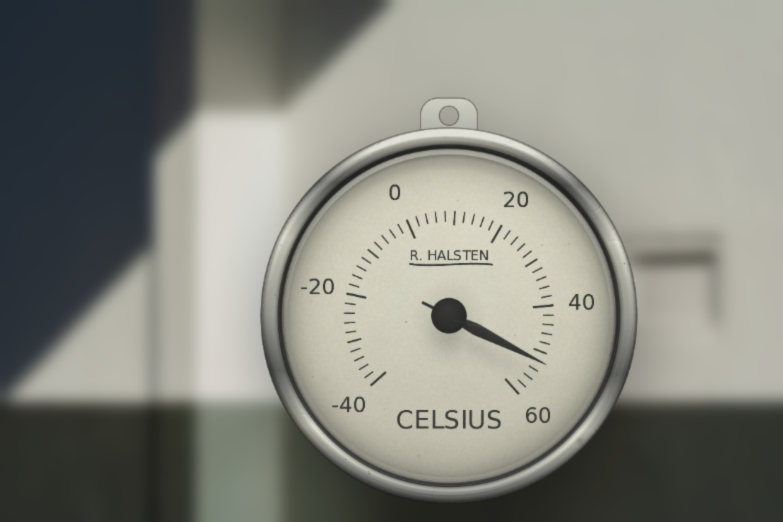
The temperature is {"value": 52, "unit": "°C"}
